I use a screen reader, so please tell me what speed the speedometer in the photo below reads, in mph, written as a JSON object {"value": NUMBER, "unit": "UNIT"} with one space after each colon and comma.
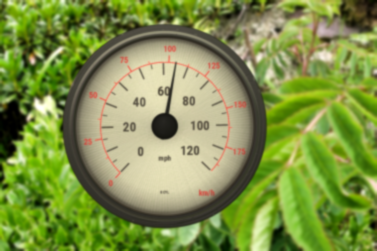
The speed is {"value": 65, "unit": "mph"}
